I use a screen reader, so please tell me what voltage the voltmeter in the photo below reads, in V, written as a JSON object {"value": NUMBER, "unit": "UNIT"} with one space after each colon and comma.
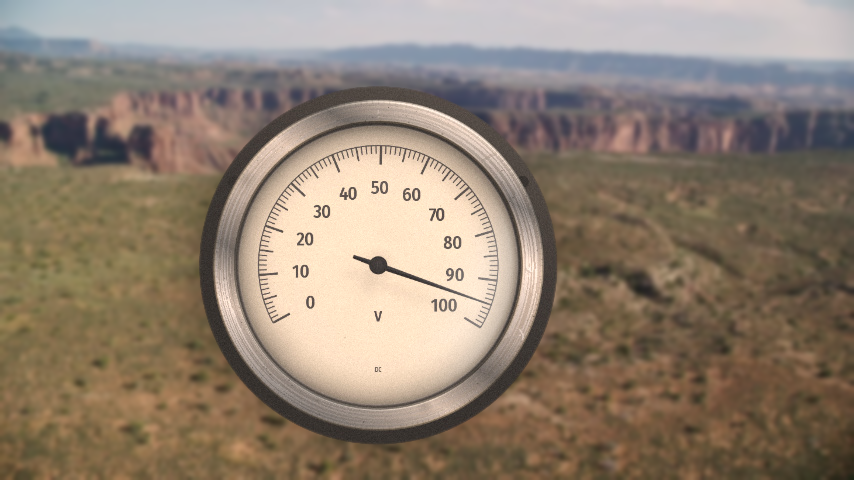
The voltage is {"value": 95, "unit": "V"}
